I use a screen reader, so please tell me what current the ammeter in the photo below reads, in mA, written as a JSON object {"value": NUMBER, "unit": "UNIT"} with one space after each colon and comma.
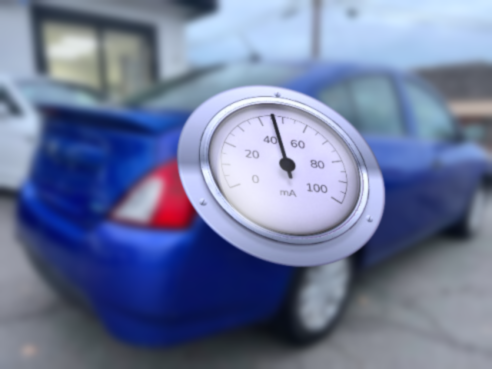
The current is {"value": 45, "unit": "mA"}
